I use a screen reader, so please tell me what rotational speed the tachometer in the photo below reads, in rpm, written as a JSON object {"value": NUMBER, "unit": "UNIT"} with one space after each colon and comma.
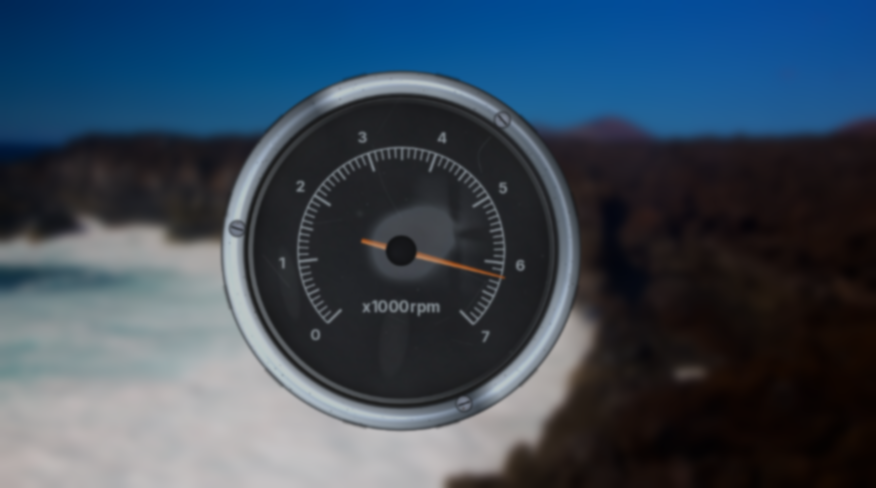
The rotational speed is {"value": 6200, "unit": "rpm"}
